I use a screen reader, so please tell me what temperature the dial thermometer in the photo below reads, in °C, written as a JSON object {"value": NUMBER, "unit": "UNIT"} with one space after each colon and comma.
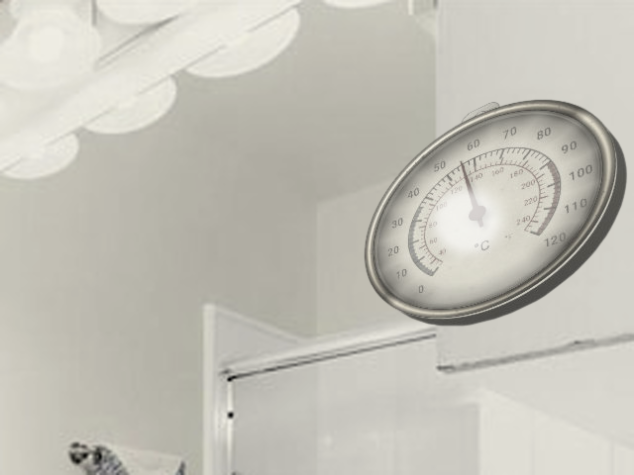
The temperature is {"value": 56, "unit": "°C"}
